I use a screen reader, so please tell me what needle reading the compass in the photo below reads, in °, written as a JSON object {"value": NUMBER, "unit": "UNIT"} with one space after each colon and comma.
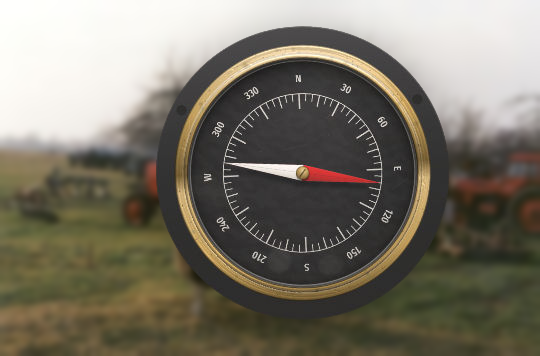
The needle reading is {"value": 100, "unit": "°"}
